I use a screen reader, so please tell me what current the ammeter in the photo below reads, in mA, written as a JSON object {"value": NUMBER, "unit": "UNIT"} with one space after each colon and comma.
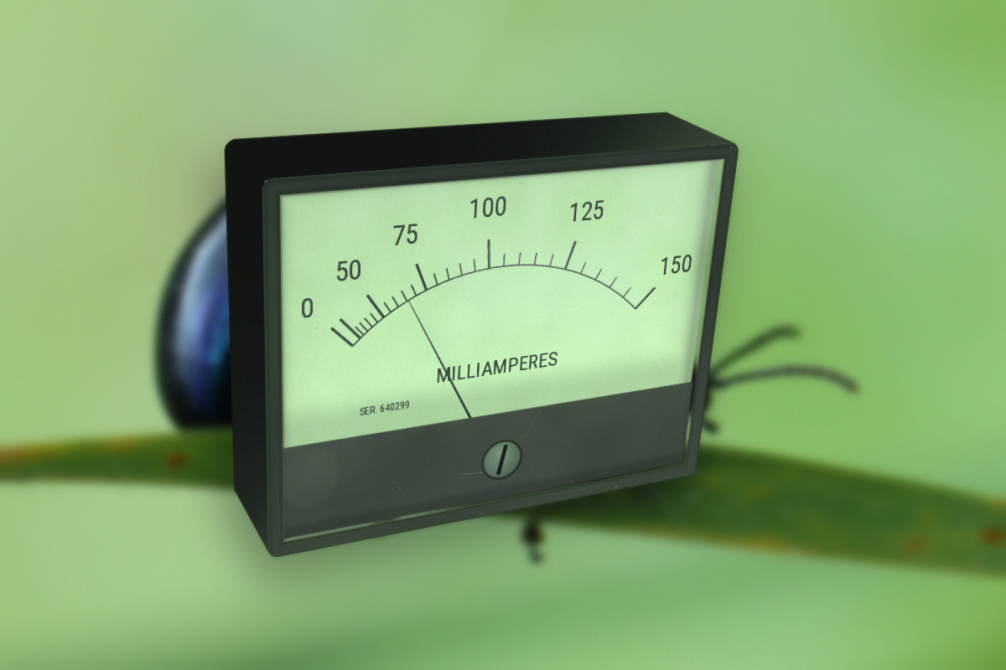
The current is {"value": 65, "unit": "mA"}
